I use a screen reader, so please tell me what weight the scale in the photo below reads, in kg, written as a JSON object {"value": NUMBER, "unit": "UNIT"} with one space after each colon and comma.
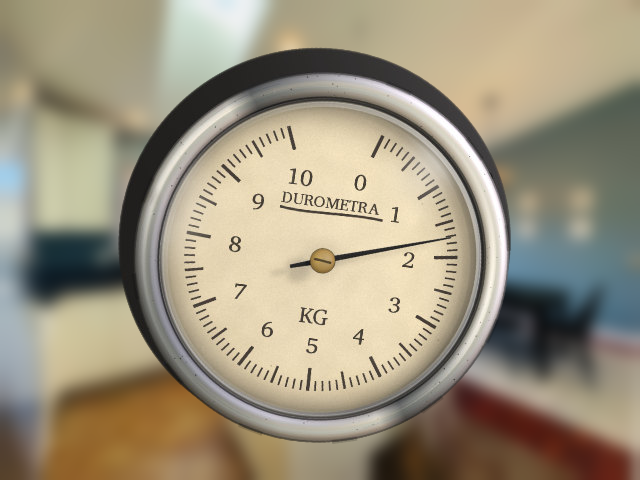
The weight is {"value": 1.7, "unit": "kg"}
